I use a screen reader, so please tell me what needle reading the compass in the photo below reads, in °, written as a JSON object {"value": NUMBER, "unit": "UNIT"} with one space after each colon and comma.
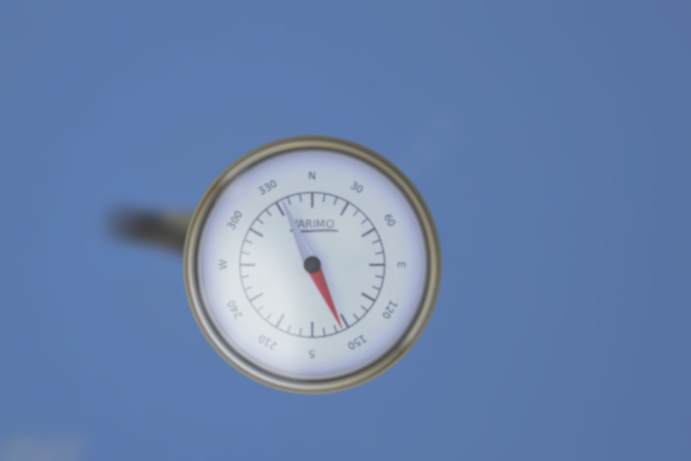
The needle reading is {"value": 155, "unit": "°"}
